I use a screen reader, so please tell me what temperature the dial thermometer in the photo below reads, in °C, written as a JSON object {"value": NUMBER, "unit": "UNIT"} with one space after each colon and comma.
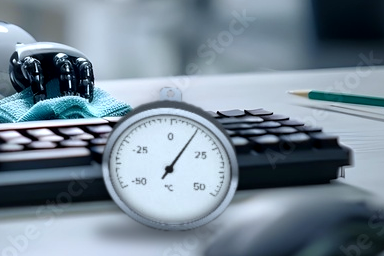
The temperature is {"value": 12.5, "unit": "°C"}
